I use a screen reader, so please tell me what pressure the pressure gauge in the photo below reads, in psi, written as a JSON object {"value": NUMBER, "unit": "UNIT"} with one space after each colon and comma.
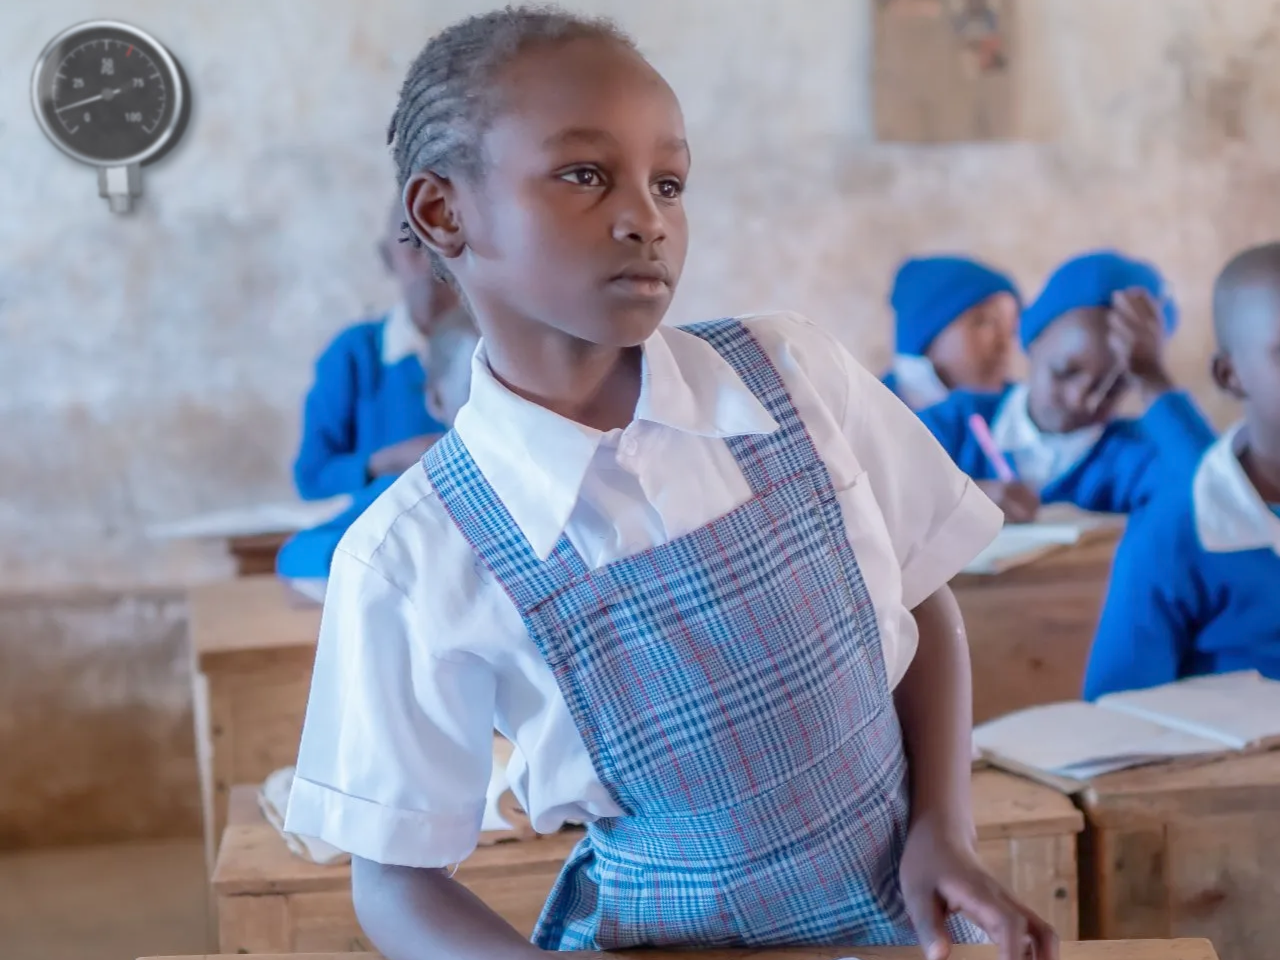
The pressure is {"value": 10, "unit": "psi"}
